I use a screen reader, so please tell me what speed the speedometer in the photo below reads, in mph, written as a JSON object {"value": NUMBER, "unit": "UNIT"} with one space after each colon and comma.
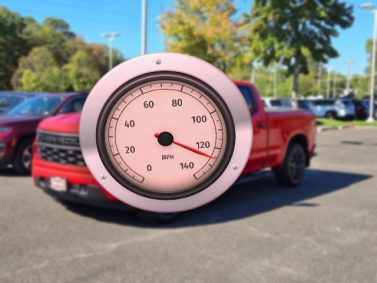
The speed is {"value": 125, "unit": "mph"}
